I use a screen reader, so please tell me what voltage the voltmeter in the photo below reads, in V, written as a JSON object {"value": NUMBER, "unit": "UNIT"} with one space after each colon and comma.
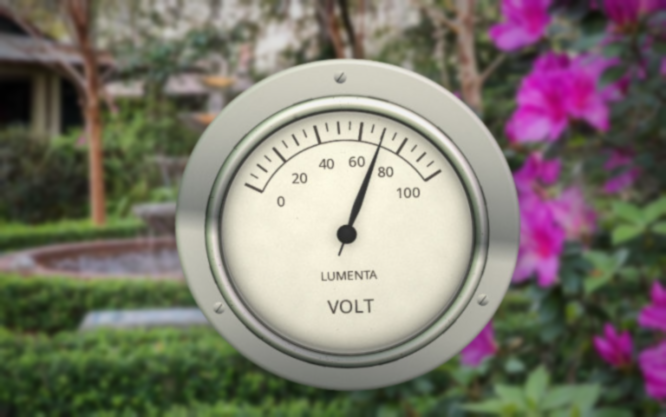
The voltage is {"value": 70, "unit": "V"}
